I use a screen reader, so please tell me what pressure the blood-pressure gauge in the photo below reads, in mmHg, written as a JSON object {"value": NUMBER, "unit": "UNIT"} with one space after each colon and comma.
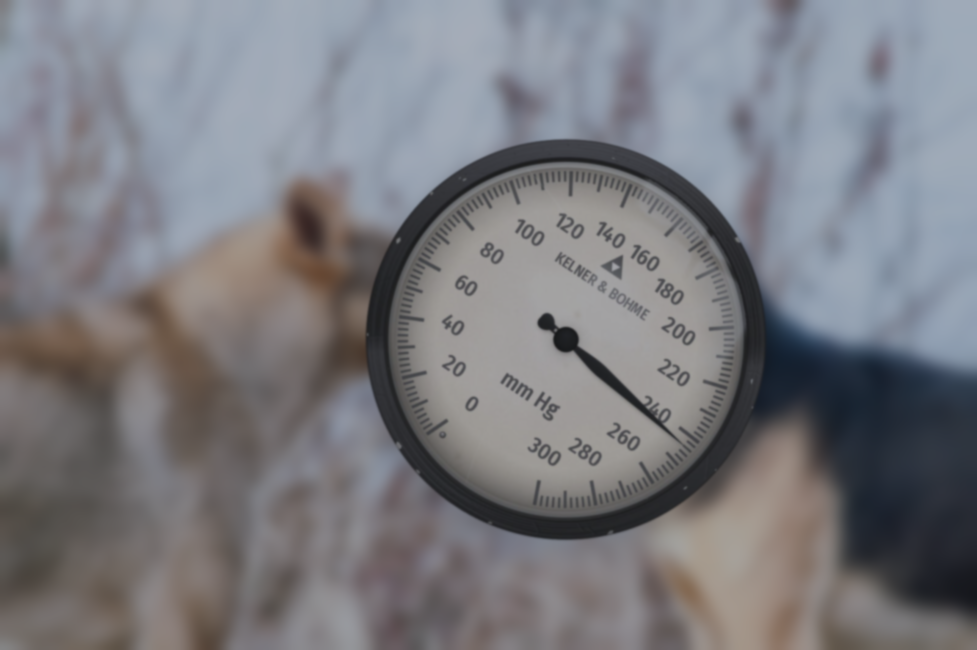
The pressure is {"value": 244, "unit": "mmHg"}
